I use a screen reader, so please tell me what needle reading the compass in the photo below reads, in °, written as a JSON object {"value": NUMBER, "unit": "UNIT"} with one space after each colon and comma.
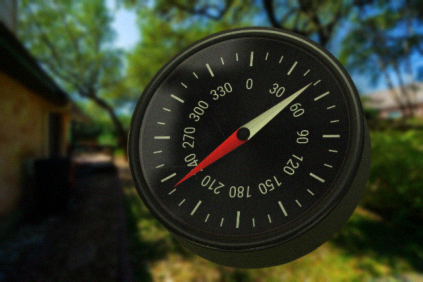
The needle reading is {"value": 230, "unit": "°"}
